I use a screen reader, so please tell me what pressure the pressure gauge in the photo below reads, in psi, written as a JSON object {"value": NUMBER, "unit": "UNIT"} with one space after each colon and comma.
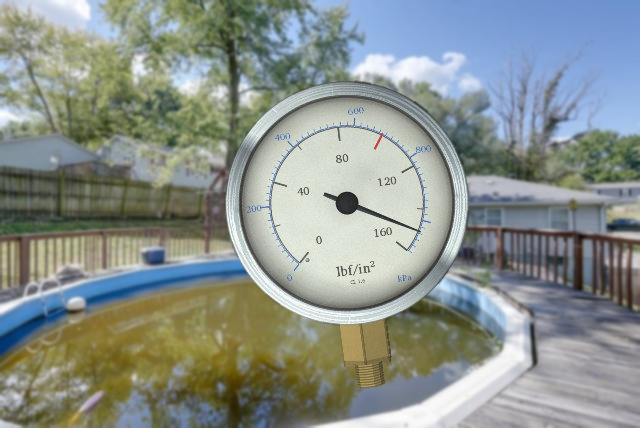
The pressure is {"value": 150, "unit": "psi"}
